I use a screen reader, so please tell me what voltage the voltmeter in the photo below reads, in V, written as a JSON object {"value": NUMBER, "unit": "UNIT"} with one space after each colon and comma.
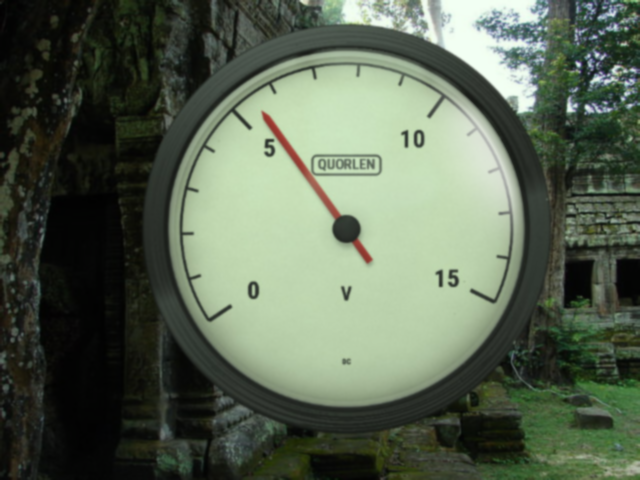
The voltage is {"value": 5.5, "unit": "V"}
